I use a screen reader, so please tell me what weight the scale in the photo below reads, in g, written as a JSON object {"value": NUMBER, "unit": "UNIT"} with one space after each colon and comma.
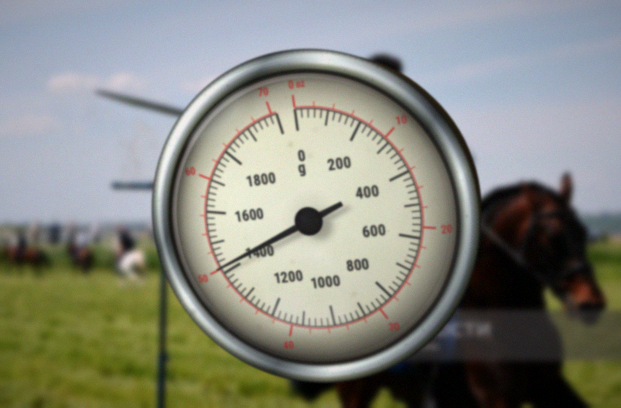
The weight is {"value": 1420, "unit": "g"}
